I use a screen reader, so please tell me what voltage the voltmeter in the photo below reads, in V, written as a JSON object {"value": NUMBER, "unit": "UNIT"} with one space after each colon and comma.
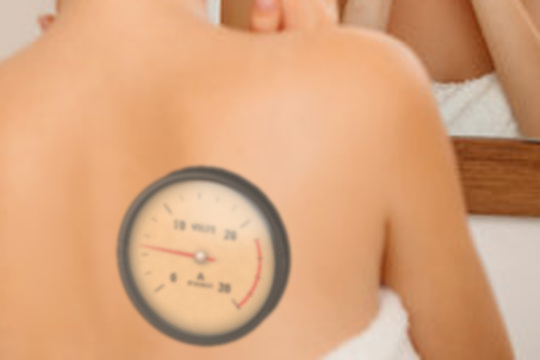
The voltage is {"value": 5, "unit": "V"}
